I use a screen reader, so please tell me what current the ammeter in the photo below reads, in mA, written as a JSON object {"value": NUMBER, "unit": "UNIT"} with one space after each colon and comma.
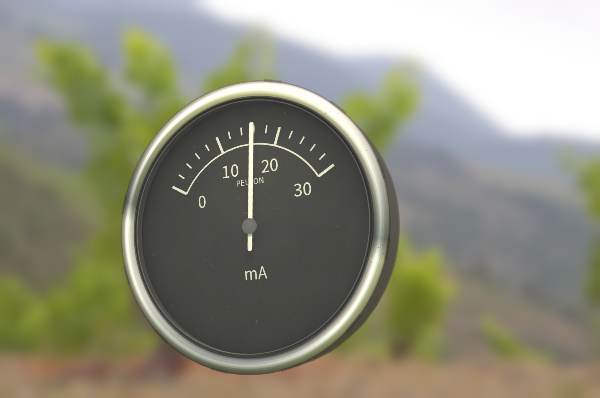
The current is {"value": 16, "unit": "mA"}
